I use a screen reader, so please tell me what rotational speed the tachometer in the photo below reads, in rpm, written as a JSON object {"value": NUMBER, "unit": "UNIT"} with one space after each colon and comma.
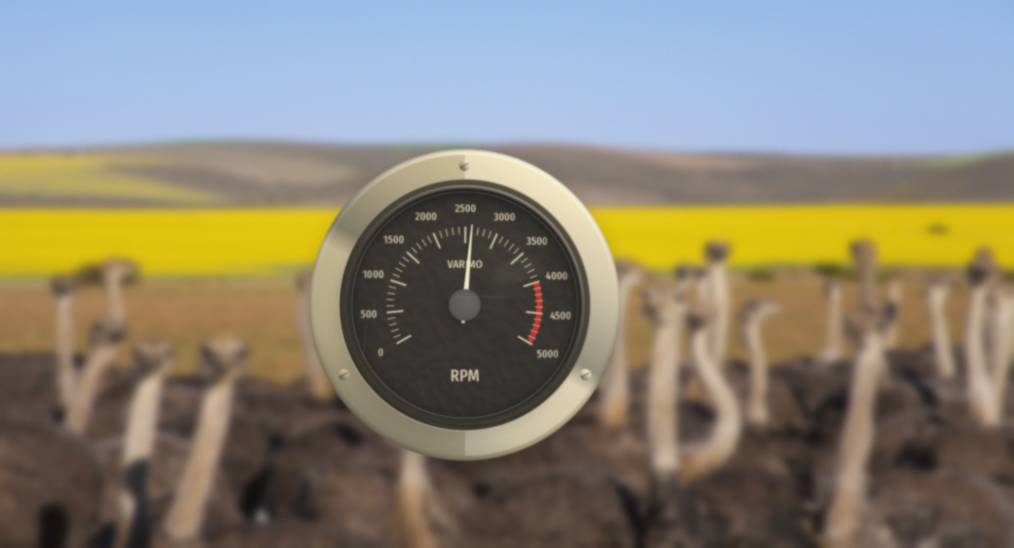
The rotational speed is {"value": 2600, "unit": "rpm"}
